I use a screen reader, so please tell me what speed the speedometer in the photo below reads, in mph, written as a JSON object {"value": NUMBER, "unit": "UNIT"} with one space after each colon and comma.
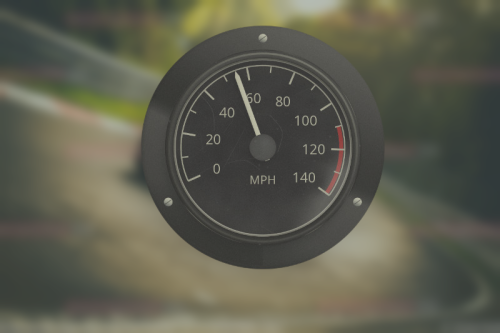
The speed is {"value": 55, "unit": "mph"}
